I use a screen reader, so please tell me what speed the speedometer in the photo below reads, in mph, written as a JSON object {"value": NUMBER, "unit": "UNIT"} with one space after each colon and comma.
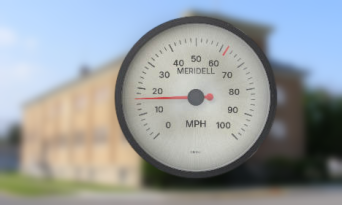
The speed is {"value": 16, "unit": "mph"}
